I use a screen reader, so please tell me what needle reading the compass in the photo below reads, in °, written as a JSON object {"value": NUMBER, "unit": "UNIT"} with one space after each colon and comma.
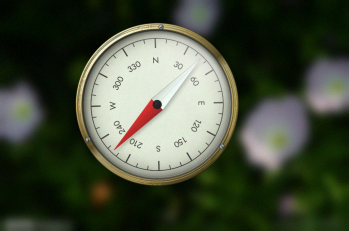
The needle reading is {"value": 225, "unit": "°"}
